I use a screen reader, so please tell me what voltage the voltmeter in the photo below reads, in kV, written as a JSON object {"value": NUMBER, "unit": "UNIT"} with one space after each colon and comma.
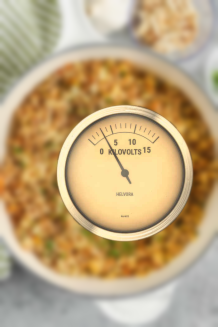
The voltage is {"value": 3, "unit": "kV"}
